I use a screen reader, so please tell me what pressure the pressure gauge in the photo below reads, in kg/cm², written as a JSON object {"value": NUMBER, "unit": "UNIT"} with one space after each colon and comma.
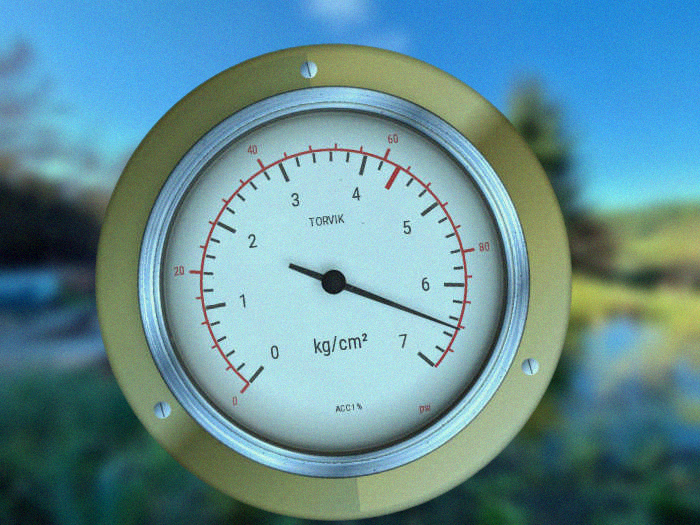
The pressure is {"value": 6.5, "unit": "kg/cm²"}
